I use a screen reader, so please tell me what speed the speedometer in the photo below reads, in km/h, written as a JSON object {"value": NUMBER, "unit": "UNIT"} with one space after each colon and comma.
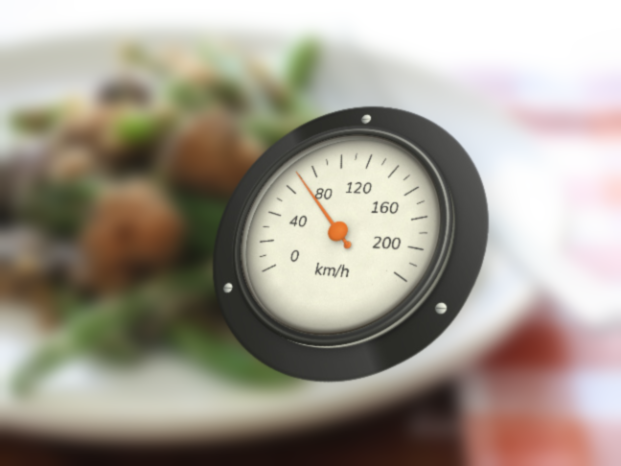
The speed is {"value": 70, "unit": "km/h"}
